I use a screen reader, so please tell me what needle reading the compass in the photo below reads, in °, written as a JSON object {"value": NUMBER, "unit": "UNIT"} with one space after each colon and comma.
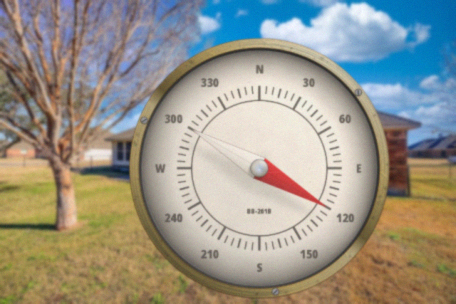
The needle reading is {"value": 120, "unit": "°"}
